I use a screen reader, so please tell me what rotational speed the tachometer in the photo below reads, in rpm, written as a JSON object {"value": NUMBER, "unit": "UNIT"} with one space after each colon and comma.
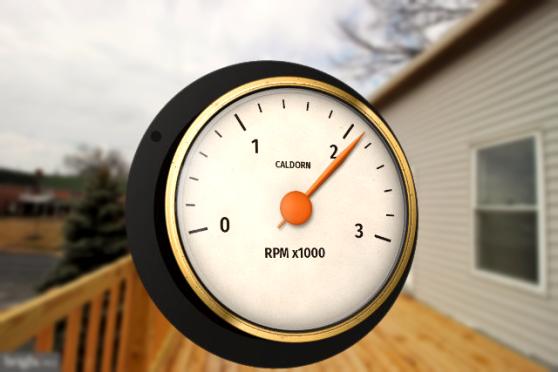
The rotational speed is {"value": 2100, "unit": "rpm"}
